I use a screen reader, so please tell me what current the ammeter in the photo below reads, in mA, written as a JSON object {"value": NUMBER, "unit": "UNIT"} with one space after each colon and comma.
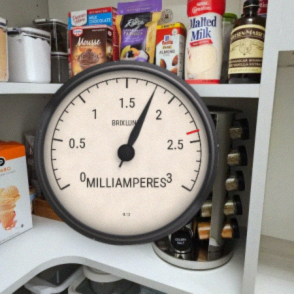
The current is {"value": 1.8, "unit": "mA"}
